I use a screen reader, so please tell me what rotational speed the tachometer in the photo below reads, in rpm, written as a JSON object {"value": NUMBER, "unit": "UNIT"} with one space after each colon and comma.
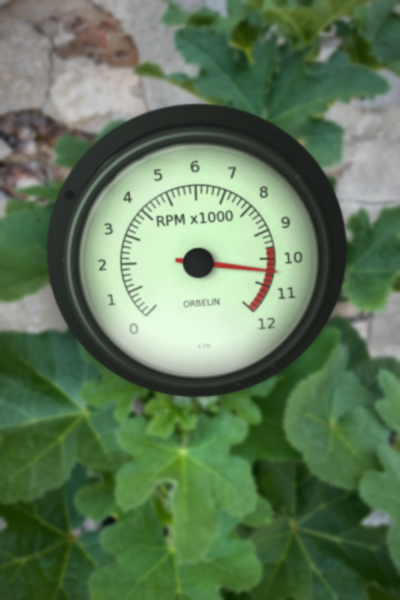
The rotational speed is {"value": 10400, "unit": "rpm"}
